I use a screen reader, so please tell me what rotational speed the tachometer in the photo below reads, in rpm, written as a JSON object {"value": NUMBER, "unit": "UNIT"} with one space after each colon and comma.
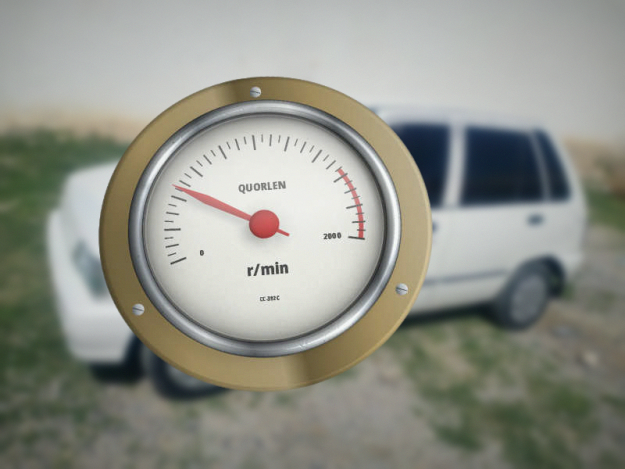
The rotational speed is {"value": 450, "unit": "rpm"}
